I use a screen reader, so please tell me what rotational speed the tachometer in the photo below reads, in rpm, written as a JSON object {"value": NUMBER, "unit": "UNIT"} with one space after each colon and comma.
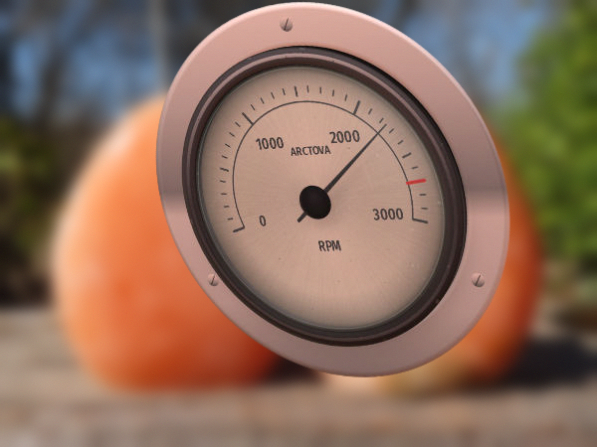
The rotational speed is {"value": 2250, "unit": "rpm"}
